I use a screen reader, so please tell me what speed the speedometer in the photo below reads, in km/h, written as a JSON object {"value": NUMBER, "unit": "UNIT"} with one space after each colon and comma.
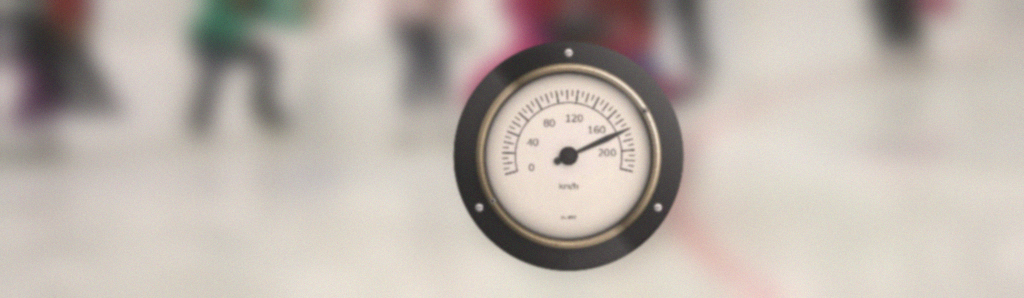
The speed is {"value": 180, "unit": "km/h"}
